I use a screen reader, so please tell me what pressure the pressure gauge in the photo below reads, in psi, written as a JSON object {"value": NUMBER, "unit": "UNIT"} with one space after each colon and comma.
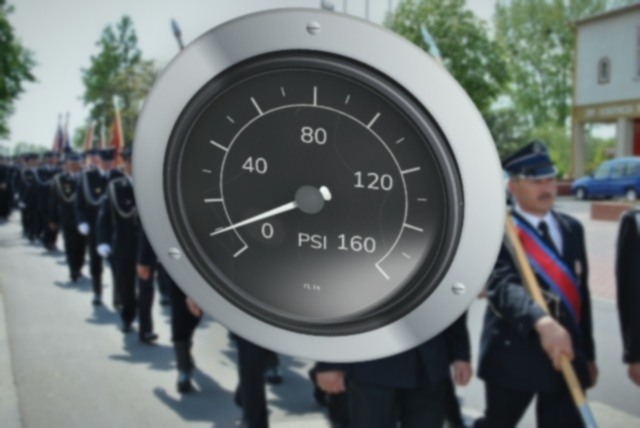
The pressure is {"value": 10, "unit": "psi"}
